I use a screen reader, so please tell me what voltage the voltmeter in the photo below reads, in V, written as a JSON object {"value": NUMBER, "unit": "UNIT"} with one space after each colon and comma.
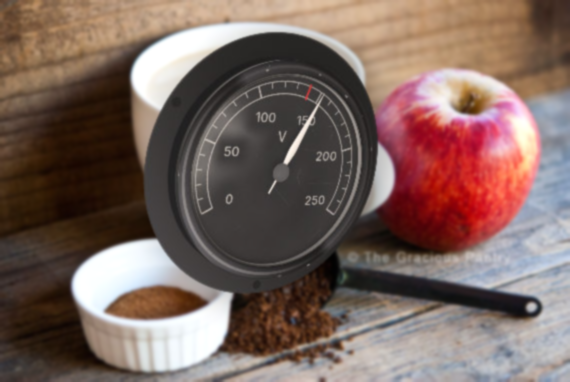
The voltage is {"value": 150, "unit": "V"}
